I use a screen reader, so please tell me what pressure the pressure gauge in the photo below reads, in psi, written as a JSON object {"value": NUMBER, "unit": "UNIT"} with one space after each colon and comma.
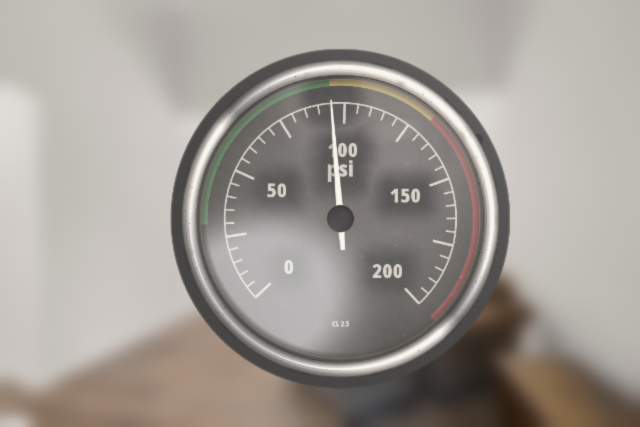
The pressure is {"value": 95, "unit": "psi"}
